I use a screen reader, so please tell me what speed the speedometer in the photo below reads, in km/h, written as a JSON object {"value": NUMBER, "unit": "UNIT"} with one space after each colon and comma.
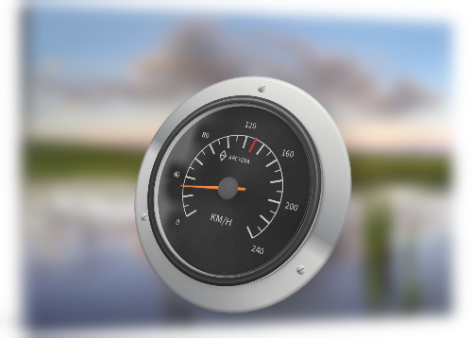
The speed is {"value": 30, "unit": "km/h"}
